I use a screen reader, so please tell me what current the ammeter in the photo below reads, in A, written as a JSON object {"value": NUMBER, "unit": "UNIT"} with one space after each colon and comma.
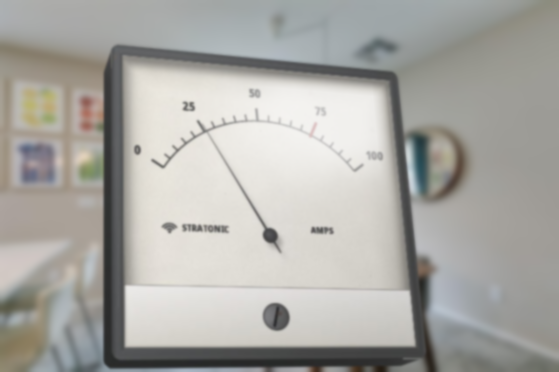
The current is {"value": 25, "unit": "A"}
